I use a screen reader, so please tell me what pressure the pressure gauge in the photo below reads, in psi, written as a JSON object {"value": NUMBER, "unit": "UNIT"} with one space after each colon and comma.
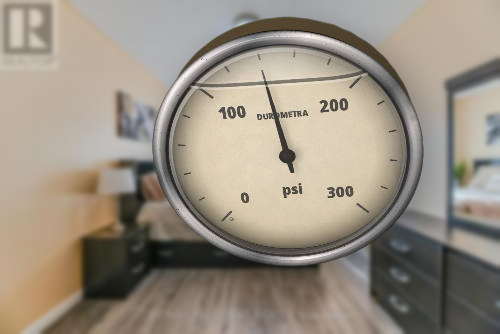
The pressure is {"value": 140, "unit": "psi"}
